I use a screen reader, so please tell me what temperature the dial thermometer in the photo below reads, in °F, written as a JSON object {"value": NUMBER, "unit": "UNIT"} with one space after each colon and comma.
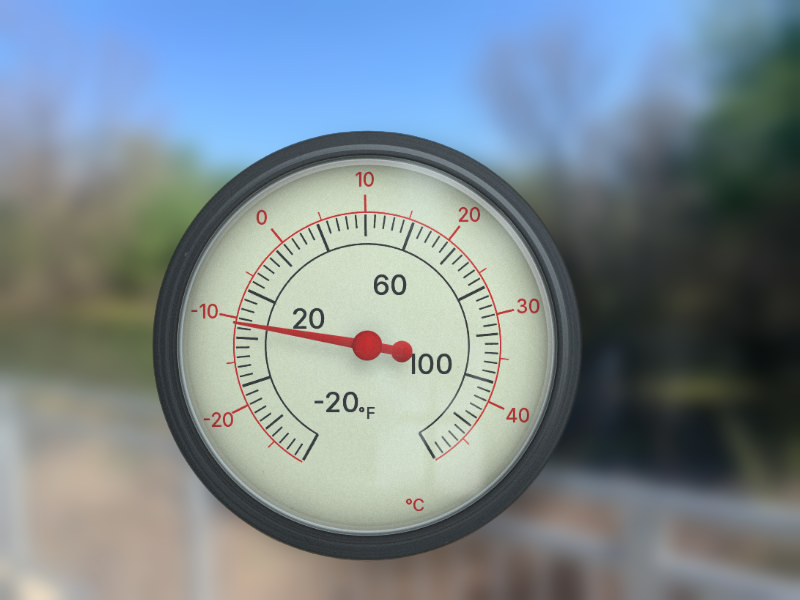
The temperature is {"value": 13, "unit": "°F"}
